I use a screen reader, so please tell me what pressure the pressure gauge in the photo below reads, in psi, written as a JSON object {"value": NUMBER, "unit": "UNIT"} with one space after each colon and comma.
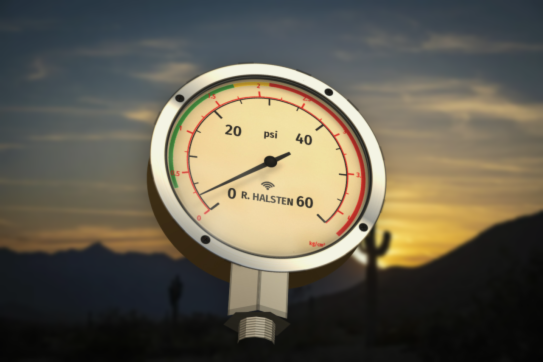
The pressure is {"value": 2.5, "unit": "psi"}
